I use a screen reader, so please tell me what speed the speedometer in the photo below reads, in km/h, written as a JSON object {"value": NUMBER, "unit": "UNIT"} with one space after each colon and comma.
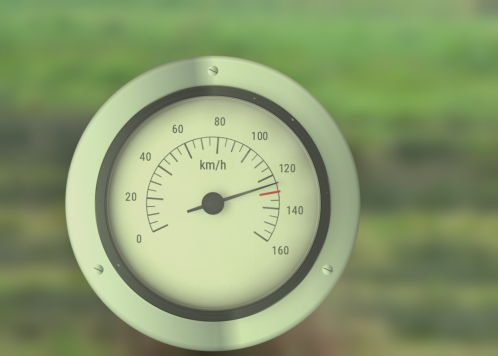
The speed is {"value": 125, "unit": "km/h"}
